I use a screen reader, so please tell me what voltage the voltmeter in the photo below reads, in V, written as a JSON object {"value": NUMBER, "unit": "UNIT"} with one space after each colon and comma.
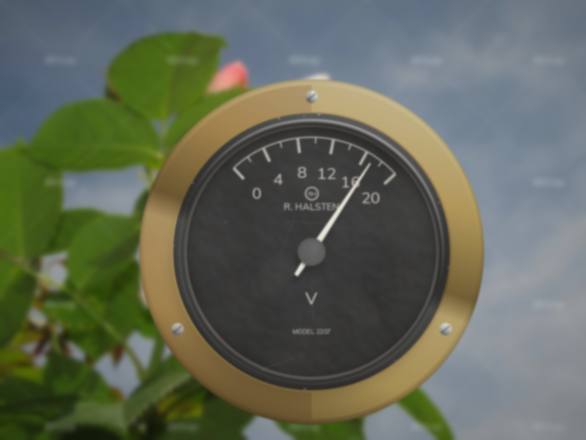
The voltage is {"value": 17, "unit": "V"}
